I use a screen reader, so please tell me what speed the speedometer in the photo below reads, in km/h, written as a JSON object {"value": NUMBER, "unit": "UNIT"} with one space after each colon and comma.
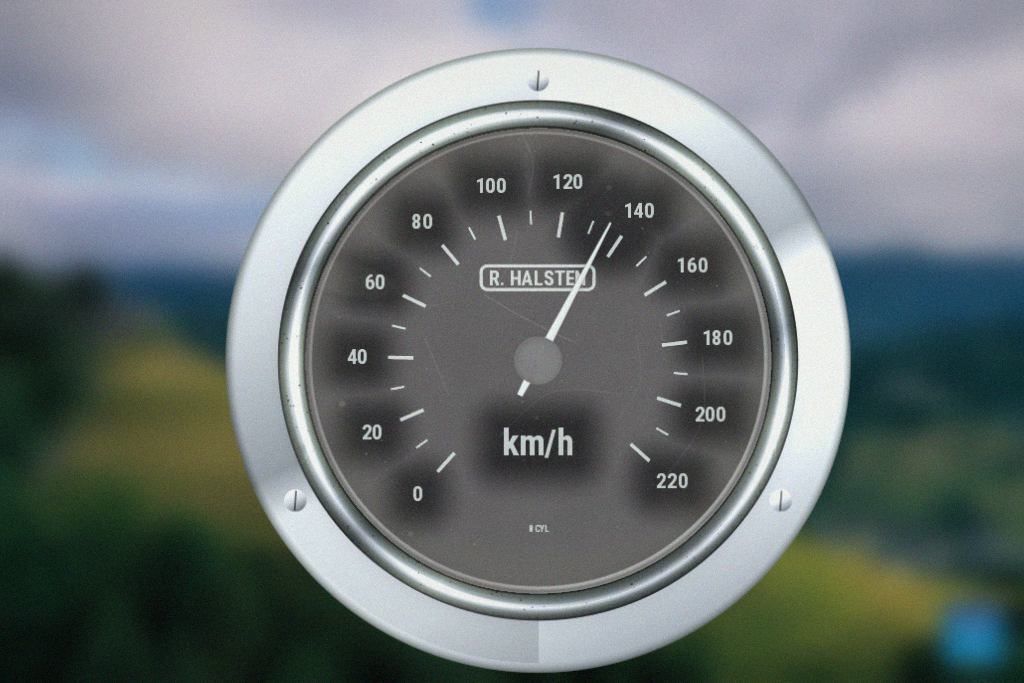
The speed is {"value": 135, "unit": "km/h"}
